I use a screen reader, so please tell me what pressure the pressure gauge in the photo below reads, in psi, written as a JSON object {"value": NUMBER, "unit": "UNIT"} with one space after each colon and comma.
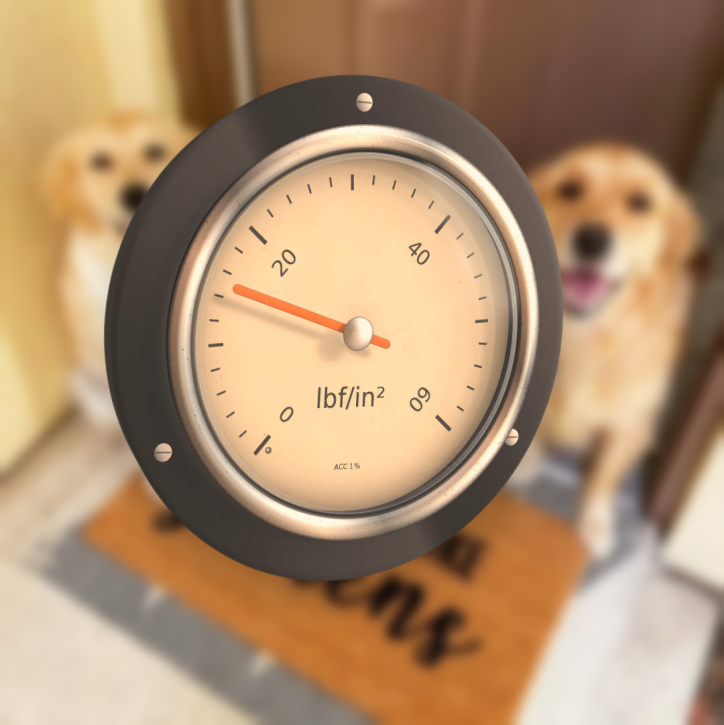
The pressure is {"value": 15, "unit": "psi"}
